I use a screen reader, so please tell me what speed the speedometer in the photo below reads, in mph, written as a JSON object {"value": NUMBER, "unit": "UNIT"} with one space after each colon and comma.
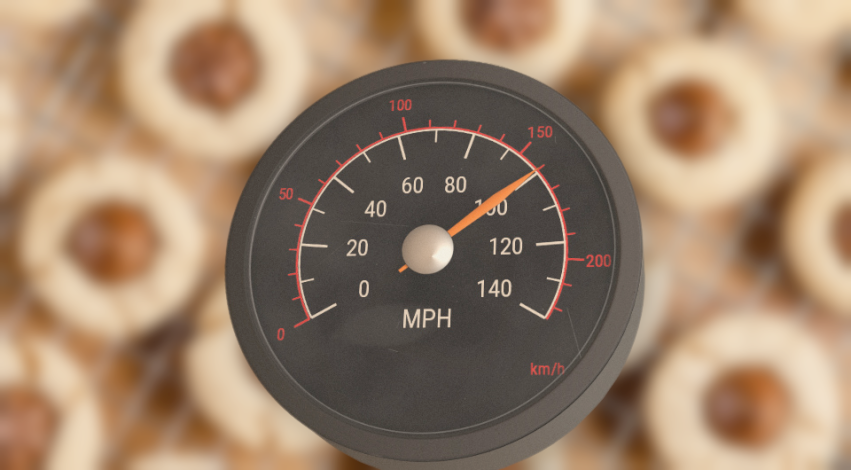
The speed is {"value": 100, "unit": "mph"}
